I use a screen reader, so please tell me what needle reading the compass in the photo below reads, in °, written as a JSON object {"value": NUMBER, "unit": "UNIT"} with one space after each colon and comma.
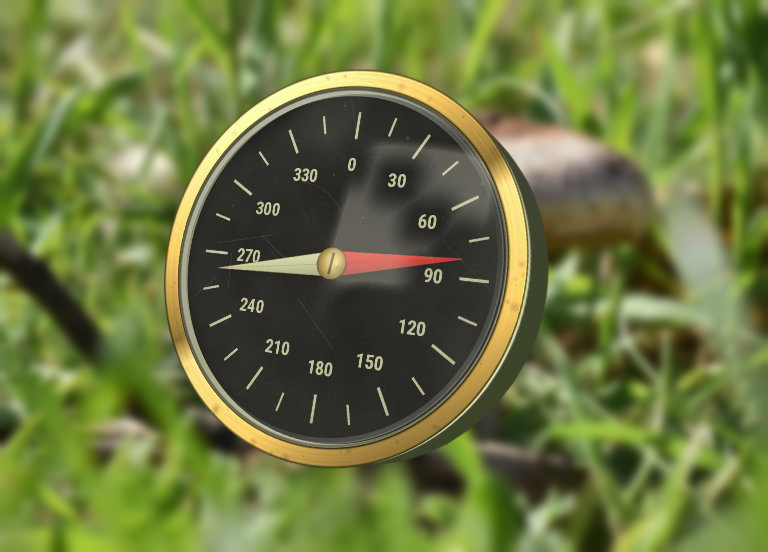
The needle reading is {"value": 82.5, "unit": "°"}
